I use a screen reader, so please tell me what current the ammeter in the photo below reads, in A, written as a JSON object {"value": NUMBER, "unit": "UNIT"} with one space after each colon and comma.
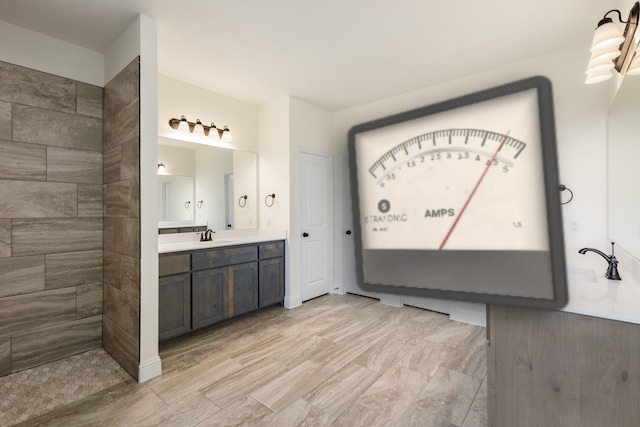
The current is {"value": 4.5, "unit": "A"}
